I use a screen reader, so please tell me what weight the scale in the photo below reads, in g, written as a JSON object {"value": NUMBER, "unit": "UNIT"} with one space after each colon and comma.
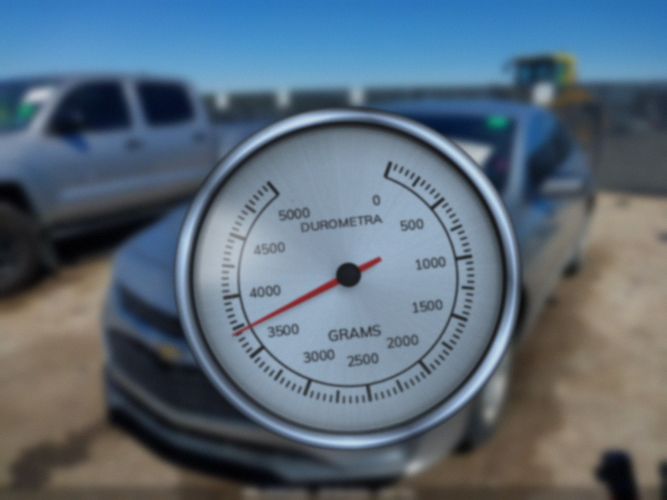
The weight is {"value": 3700, "unit": "g"}
